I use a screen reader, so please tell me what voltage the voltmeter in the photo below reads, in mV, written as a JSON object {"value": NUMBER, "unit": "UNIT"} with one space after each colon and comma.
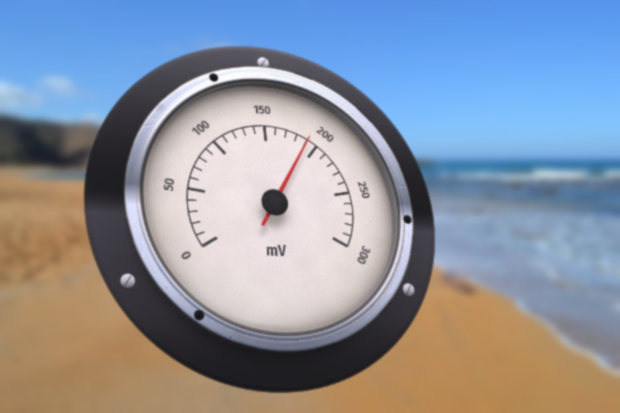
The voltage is {"value": 190, "unit": "mV"}
